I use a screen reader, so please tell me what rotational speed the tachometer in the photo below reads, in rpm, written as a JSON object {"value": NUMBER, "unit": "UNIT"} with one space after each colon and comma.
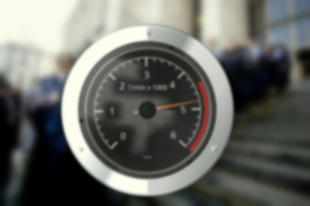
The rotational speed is {"value": 4800, "unit": "rpm"}
